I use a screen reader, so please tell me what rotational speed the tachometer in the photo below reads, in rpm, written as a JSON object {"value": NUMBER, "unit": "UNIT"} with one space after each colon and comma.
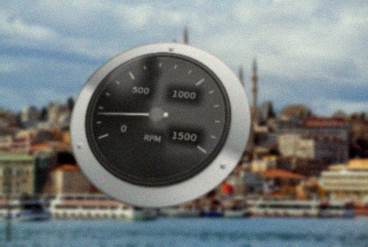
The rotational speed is {"value": 150, "unit": "rpm"}
